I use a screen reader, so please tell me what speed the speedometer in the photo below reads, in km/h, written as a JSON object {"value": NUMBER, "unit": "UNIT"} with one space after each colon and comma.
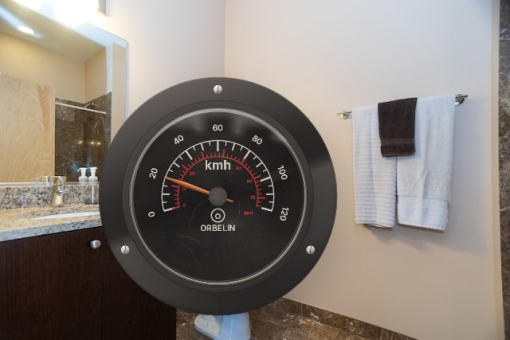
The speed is {"value": 20, "unit": "km/h"}
